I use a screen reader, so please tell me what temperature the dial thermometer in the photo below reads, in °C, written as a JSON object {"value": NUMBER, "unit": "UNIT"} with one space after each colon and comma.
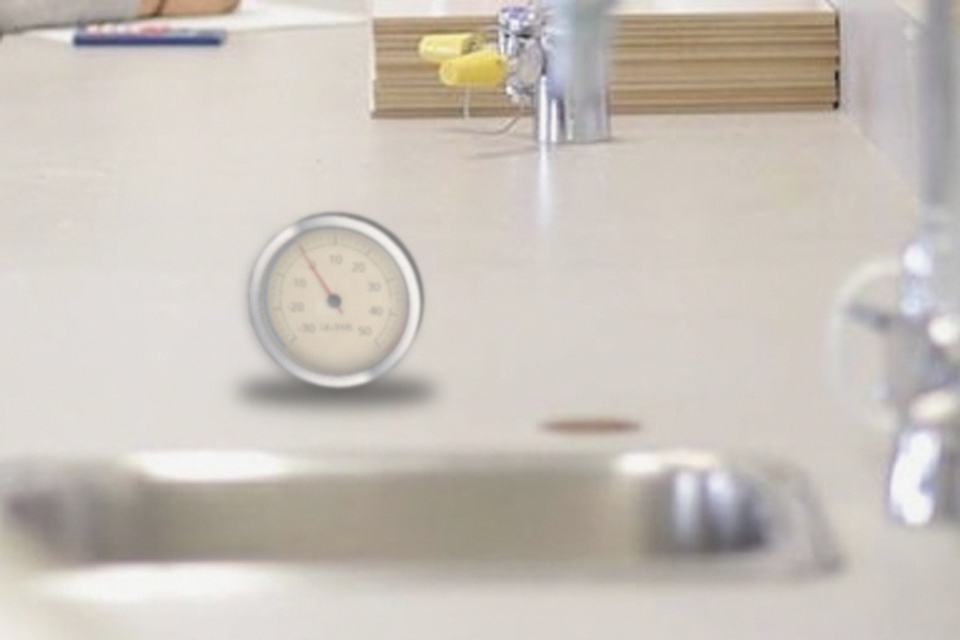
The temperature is {"value": 0, "unit": "°C"}
